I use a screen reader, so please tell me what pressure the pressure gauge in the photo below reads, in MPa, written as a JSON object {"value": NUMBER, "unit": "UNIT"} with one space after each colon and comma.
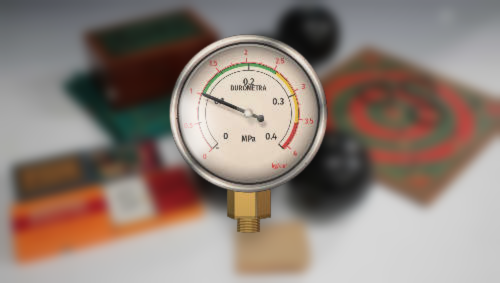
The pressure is {"value": 0.1, "unit": "MPa"}
